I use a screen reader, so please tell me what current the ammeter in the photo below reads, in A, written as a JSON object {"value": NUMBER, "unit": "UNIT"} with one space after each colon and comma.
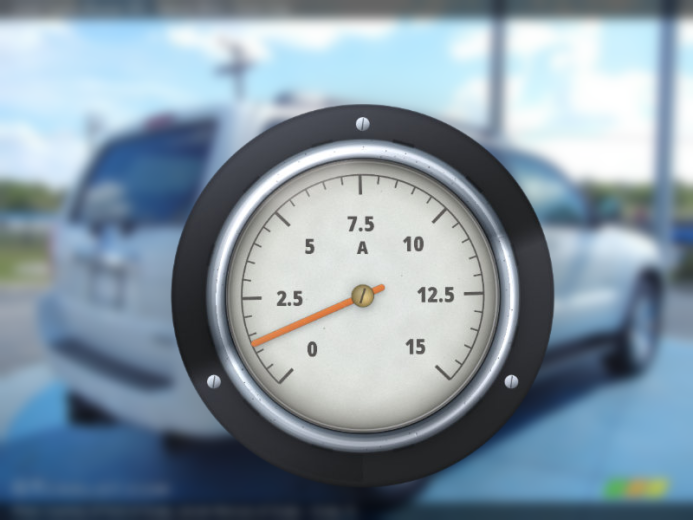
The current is {"value": 1.25, "unit": "A"}
